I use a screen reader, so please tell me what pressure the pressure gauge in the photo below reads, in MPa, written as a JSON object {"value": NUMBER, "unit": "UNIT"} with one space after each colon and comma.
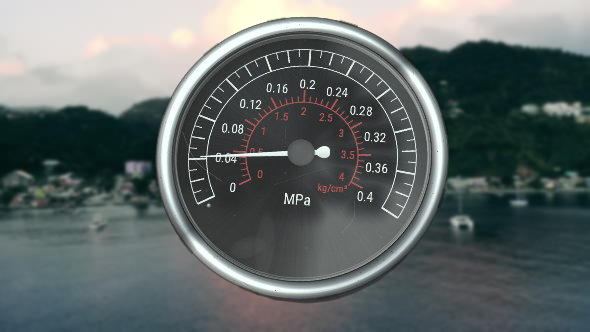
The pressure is {"value": 0.04, "unit": "MPa"}
